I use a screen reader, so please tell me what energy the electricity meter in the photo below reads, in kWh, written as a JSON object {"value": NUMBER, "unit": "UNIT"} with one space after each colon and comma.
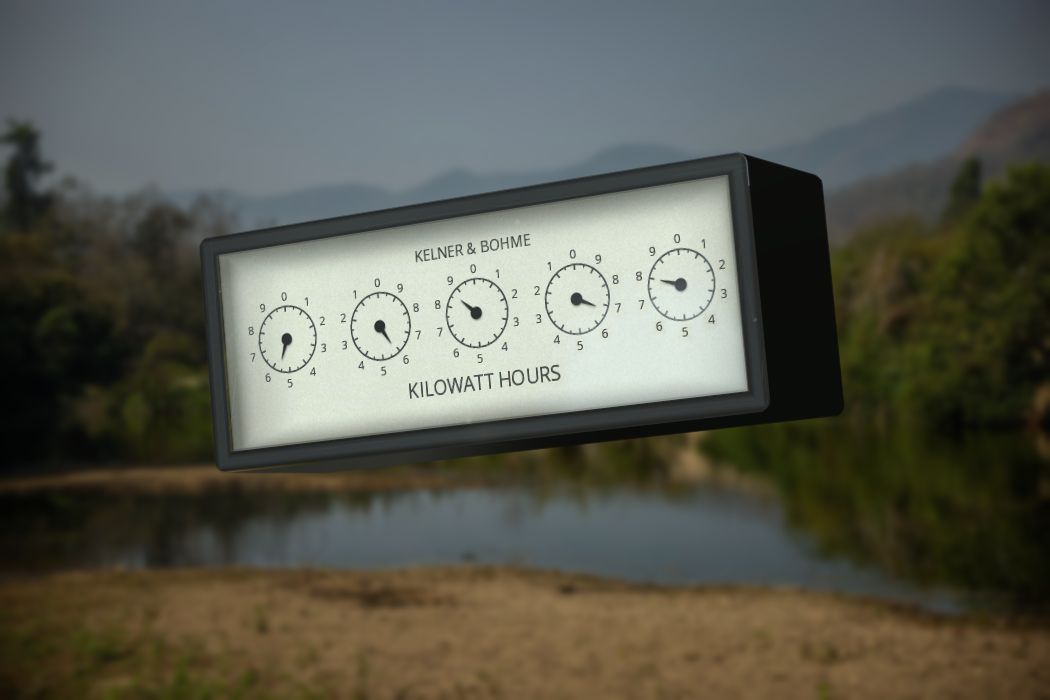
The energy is {"value": 55868, "unit": "kWh"}
